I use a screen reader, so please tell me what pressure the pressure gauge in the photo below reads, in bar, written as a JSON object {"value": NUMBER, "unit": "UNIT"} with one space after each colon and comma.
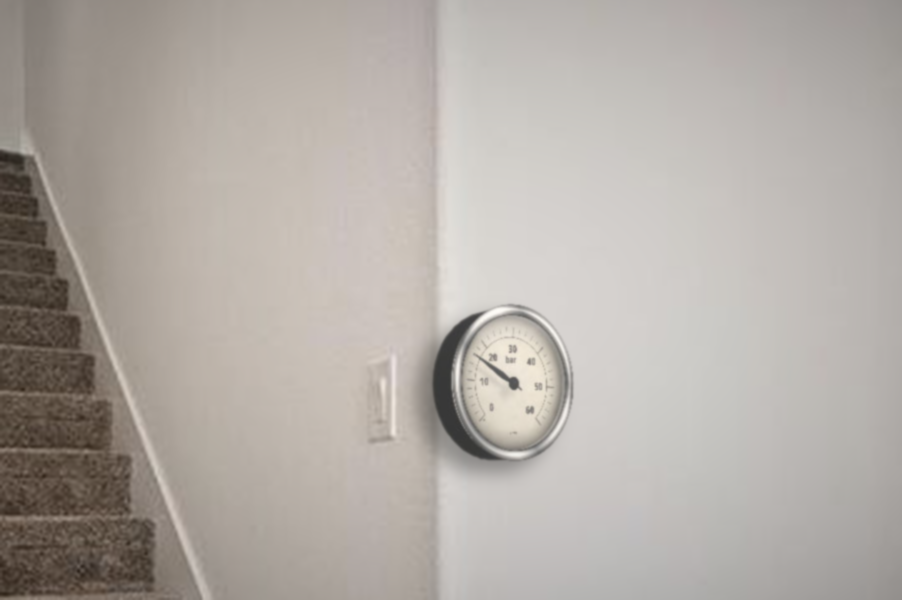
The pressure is {"value": 16, "unit": "bar"}
